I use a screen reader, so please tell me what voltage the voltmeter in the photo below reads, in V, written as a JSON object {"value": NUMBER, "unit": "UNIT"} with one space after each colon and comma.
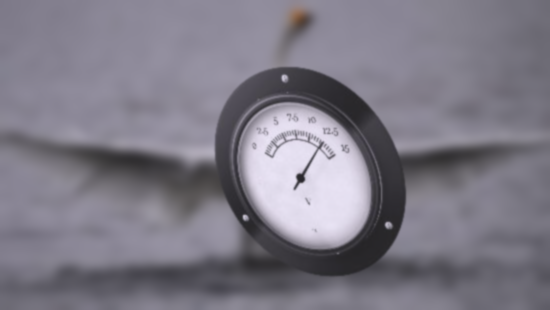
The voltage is {"value": 12.5, "unit": "V"}
